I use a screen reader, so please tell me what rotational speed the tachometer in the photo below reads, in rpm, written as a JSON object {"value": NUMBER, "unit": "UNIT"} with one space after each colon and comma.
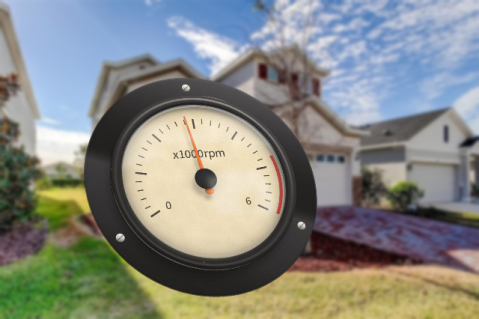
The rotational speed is {"value": 2800, "unit": "rpm"}
